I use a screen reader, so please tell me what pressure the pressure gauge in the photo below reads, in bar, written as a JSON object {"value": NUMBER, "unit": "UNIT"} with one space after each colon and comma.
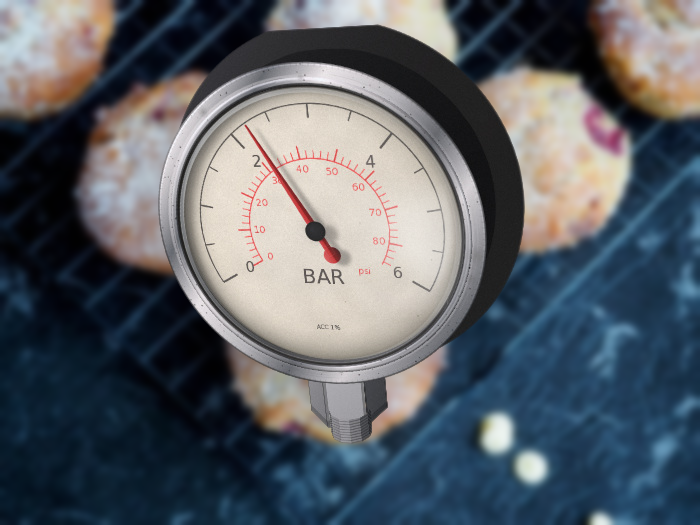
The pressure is {"value": 2.25, "unit": "bar"}
